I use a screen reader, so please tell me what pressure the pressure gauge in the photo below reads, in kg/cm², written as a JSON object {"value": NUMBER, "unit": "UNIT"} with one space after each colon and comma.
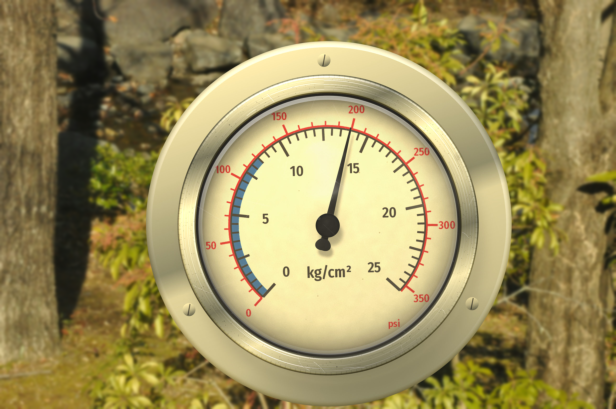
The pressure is {"value": 14, "unit": "kg/cm²"}
